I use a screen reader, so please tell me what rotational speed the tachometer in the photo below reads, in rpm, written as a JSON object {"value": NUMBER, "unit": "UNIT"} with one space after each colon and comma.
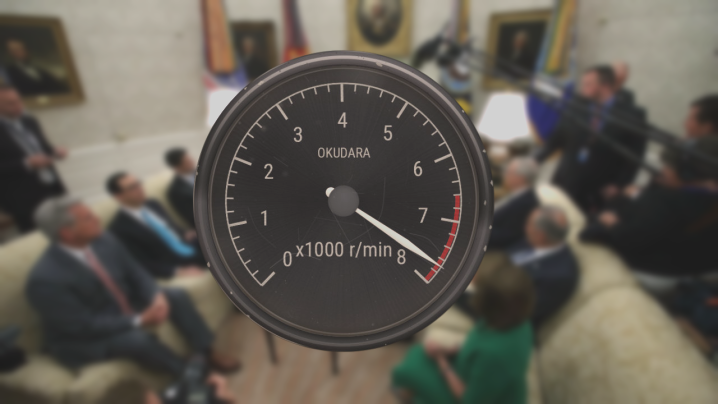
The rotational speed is {"value": 7700, "unit": "rpm"}
